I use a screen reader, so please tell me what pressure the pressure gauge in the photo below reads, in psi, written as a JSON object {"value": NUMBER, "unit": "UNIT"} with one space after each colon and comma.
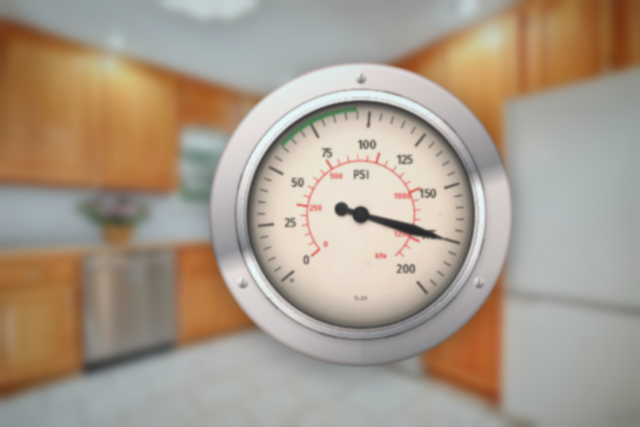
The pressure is {"value": 175, "unit": "psi"}
